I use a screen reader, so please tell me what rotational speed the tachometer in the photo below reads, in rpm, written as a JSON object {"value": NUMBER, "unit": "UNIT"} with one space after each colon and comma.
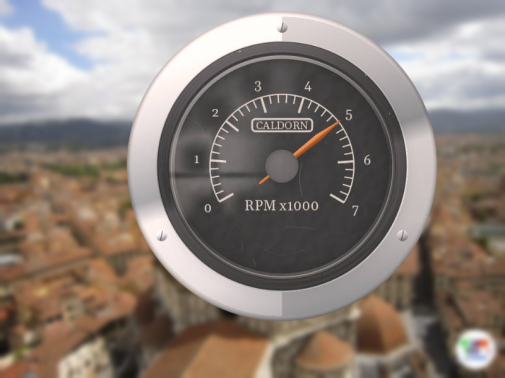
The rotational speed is {"value": 5000, "unit": "rpm"}
